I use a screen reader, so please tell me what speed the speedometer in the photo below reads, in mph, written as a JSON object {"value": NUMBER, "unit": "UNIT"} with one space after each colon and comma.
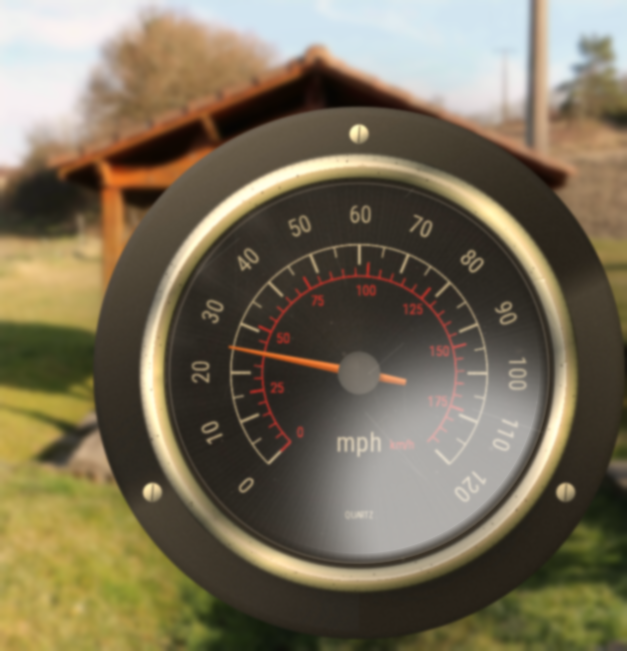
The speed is {"value": 25, "unit": "mph"}
